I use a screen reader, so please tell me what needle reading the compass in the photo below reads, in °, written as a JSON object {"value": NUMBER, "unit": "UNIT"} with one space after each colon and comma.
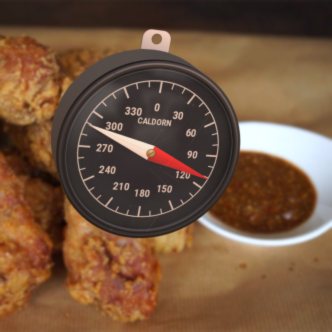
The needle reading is {"value": 110, "unit": "°"}
